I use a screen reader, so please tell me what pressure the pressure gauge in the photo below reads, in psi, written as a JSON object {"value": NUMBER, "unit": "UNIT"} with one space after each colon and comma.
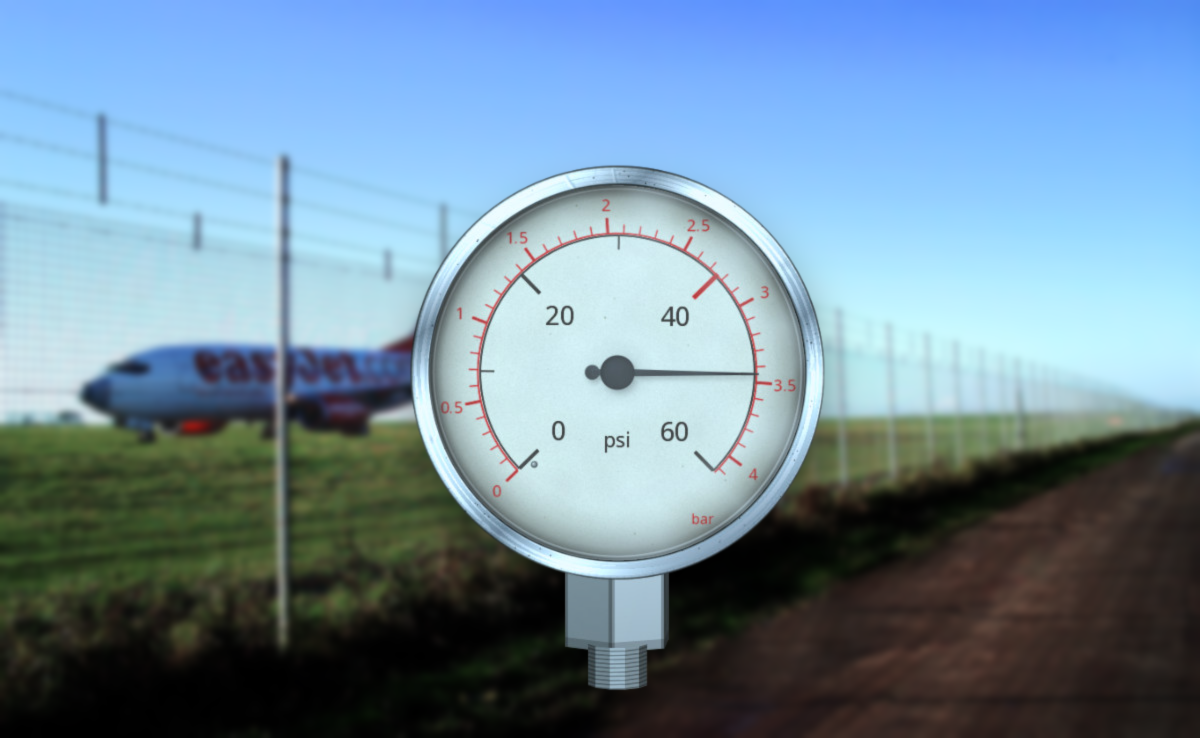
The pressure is {"value": 50, "unit": "psi"}
